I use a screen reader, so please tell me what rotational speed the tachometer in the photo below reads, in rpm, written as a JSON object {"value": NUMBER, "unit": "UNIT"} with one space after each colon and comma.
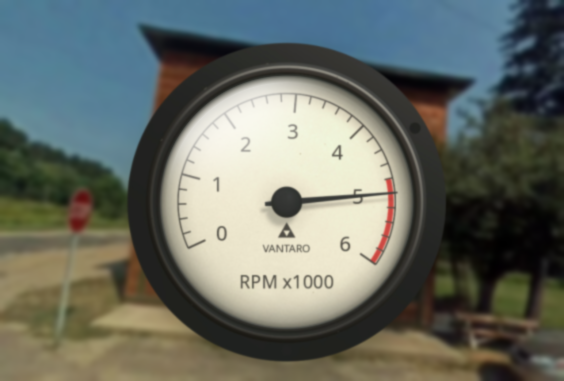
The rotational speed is {"value": 5000, "unit": "rpm"}
